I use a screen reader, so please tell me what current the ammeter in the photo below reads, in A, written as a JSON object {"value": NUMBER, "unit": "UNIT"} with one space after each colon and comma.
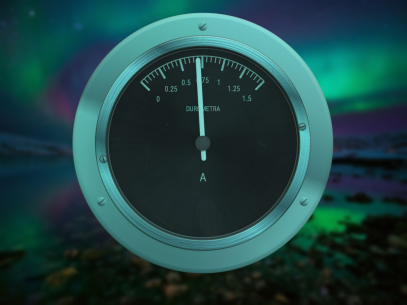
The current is {"value": 0.7, "unit": "A"}
